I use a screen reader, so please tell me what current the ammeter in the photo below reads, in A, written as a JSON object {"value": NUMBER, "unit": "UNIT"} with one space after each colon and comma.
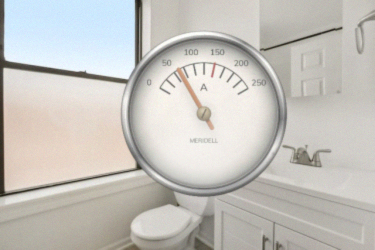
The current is {"value": 62.5, "unit": "A"}
